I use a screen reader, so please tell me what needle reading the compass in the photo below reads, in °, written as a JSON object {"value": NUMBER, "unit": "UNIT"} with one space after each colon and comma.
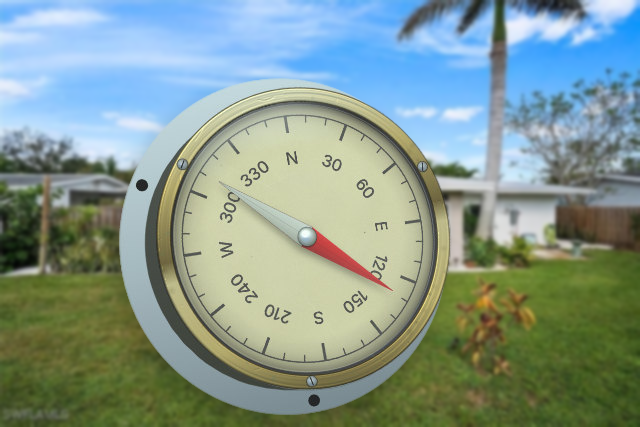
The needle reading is {"value": 130, "unit": "°"}
